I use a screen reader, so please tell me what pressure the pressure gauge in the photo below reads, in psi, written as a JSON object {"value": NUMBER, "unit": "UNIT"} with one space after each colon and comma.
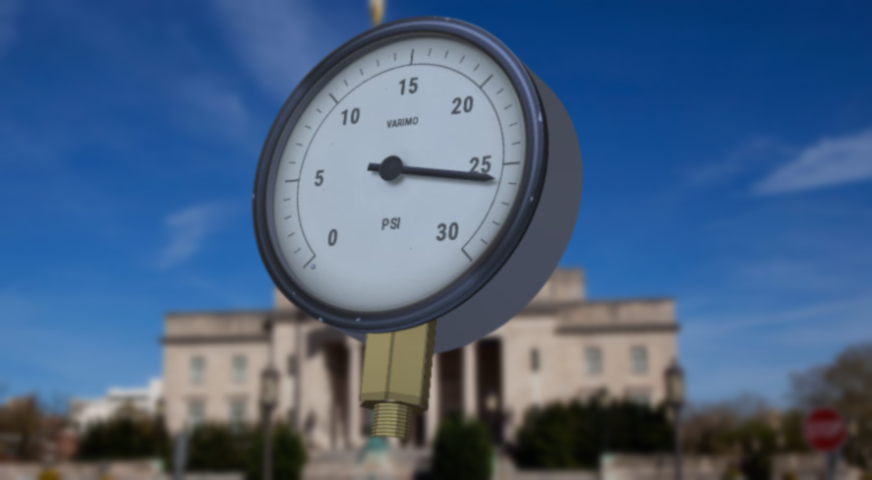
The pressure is {"value": 26, "unit": "psi"}
